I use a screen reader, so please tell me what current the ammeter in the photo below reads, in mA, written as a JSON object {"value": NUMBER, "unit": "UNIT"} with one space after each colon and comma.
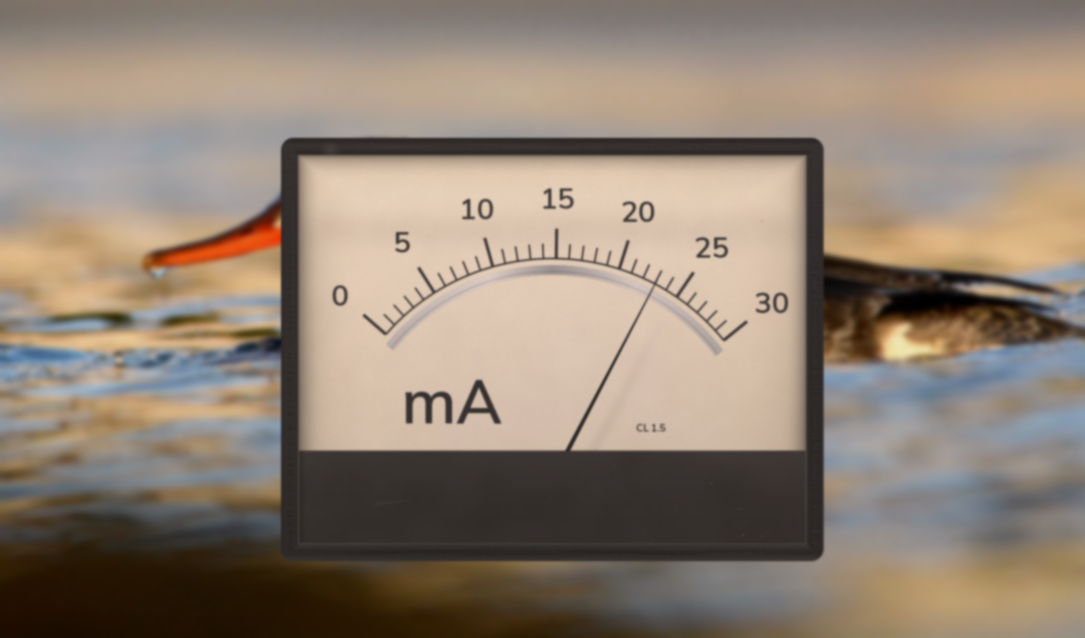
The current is {"value": 23, "unit": "mA"}
